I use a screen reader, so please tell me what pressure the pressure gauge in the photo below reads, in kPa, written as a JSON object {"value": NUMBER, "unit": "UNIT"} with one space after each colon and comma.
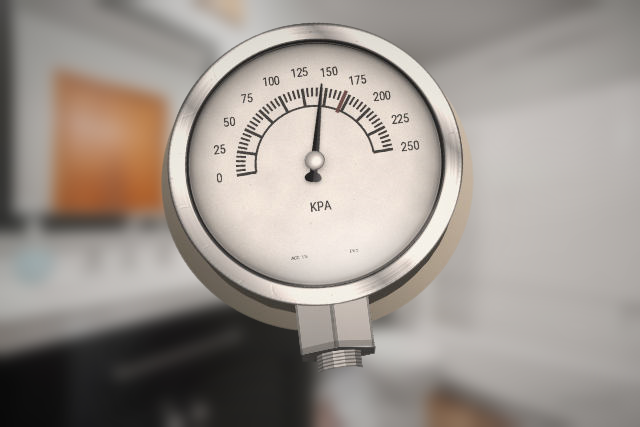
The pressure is {"value": 145, "unit": "kPa"}
